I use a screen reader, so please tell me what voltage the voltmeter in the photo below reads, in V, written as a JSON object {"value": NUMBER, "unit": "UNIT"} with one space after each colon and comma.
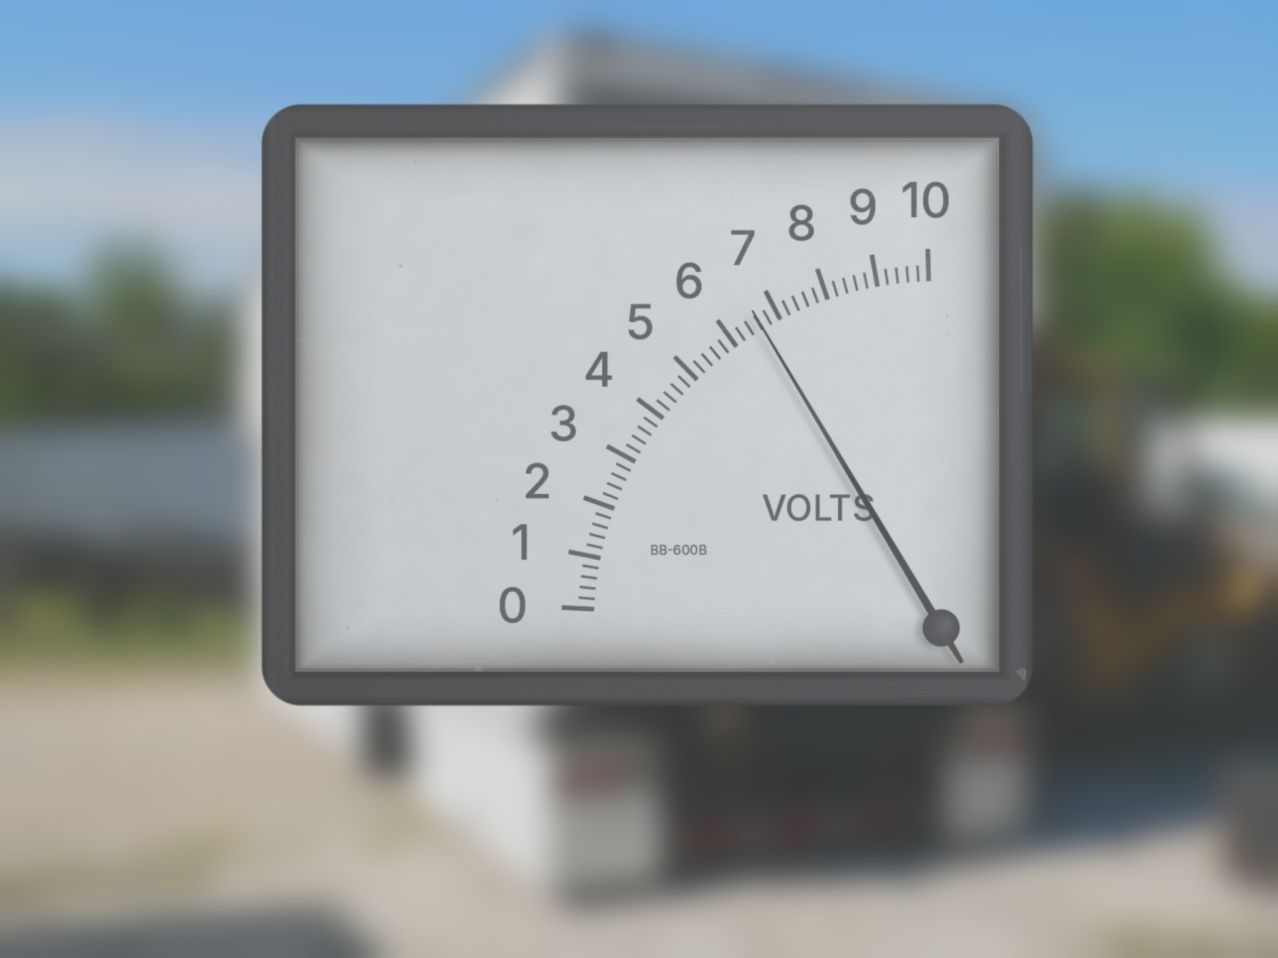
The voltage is {"value": 6.6, "unit": "V"}
